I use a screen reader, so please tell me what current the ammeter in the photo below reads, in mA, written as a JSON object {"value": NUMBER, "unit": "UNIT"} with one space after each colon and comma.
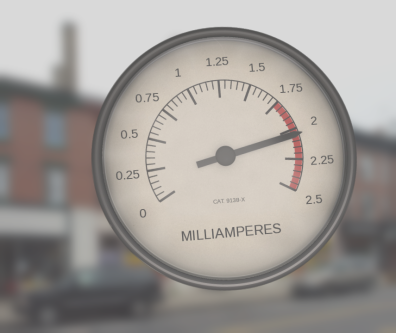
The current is {"value": 2.05, "unit": "mA"}
